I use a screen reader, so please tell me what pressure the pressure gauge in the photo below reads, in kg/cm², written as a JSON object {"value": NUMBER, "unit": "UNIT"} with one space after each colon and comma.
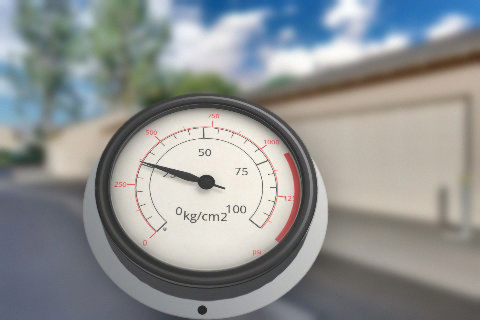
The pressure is {"value": 25, "unit": "kg/cm²"}
